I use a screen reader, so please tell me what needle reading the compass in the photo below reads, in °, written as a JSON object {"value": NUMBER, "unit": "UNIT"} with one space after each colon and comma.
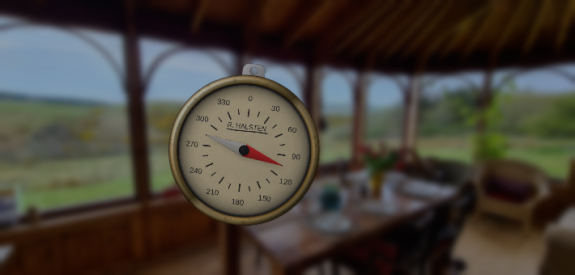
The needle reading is {"value": 105, "unit": "°"}
